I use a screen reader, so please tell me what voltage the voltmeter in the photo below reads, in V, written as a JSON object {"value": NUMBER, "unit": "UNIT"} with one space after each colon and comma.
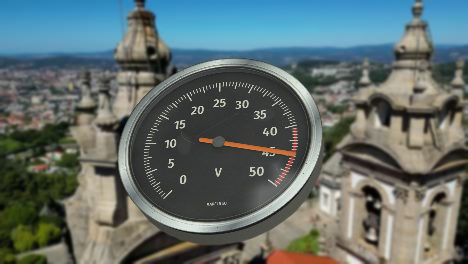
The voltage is {"value": 45, "unit": "V"}
